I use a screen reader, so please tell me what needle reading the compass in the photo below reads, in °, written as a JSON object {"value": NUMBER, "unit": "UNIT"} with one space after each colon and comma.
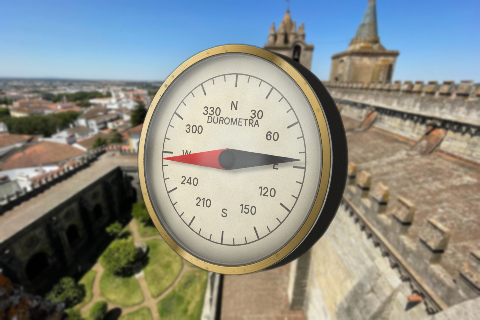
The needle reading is {"value": 265, "unit": "°"}
